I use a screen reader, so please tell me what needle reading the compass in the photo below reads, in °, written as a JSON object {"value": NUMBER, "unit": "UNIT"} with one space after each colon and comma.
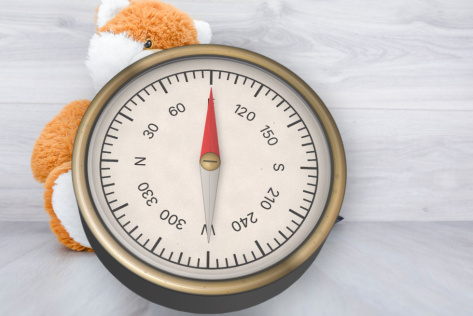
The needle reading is {"value": 90, "unit": "°"}
